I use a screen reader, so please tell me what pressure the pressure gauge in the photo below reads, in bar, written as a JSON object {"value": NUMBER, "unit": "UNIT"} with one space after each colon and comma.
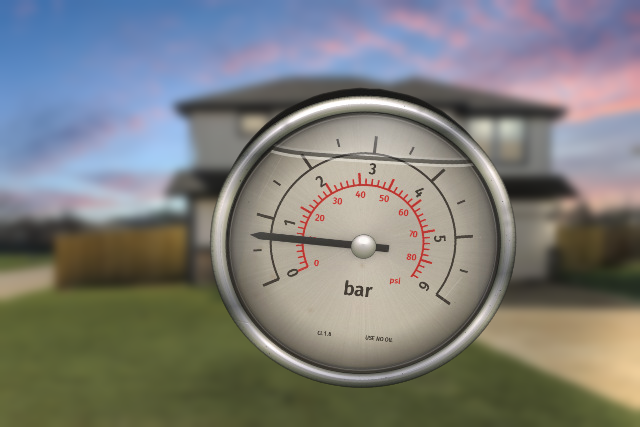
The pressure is {"value": 0.75, "unit": "bar"}
